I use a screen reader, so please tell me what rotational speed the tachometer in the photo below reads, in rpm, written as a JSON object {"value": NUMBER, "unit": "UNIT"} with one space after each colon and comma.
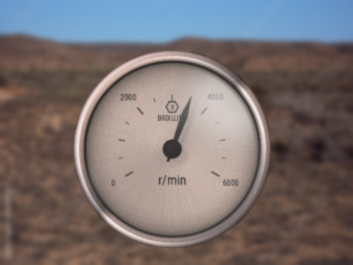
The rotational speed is {"value": 3500, "unit": "rpm"}
